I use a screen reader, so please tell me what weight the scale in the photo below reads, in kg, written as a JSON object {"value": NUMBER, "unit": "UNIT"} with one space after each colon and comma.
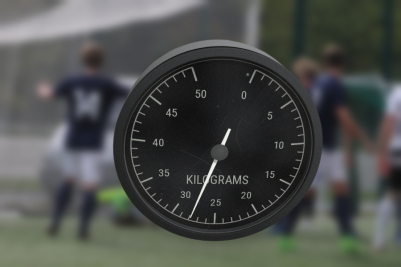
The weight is {"value": 28, "unit": "kg"}
